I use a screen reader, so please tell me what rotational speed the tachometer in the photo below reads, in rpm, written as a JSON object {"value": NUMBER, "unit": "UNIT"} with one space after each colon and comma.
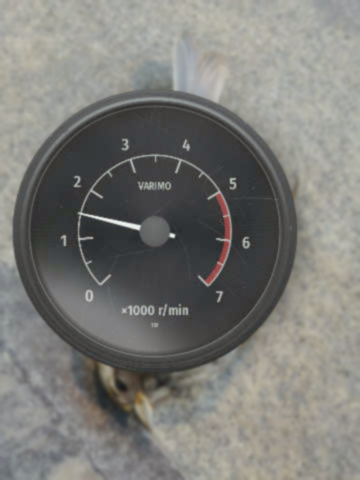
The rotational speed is {"value": 1500, "unit": "rpm"}
